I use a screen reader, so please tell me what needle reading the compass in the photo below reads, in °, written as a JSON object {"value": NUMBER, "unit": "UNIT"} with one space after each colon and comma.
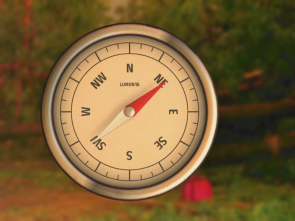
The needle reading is {"value": 50, "unit": "°"}
